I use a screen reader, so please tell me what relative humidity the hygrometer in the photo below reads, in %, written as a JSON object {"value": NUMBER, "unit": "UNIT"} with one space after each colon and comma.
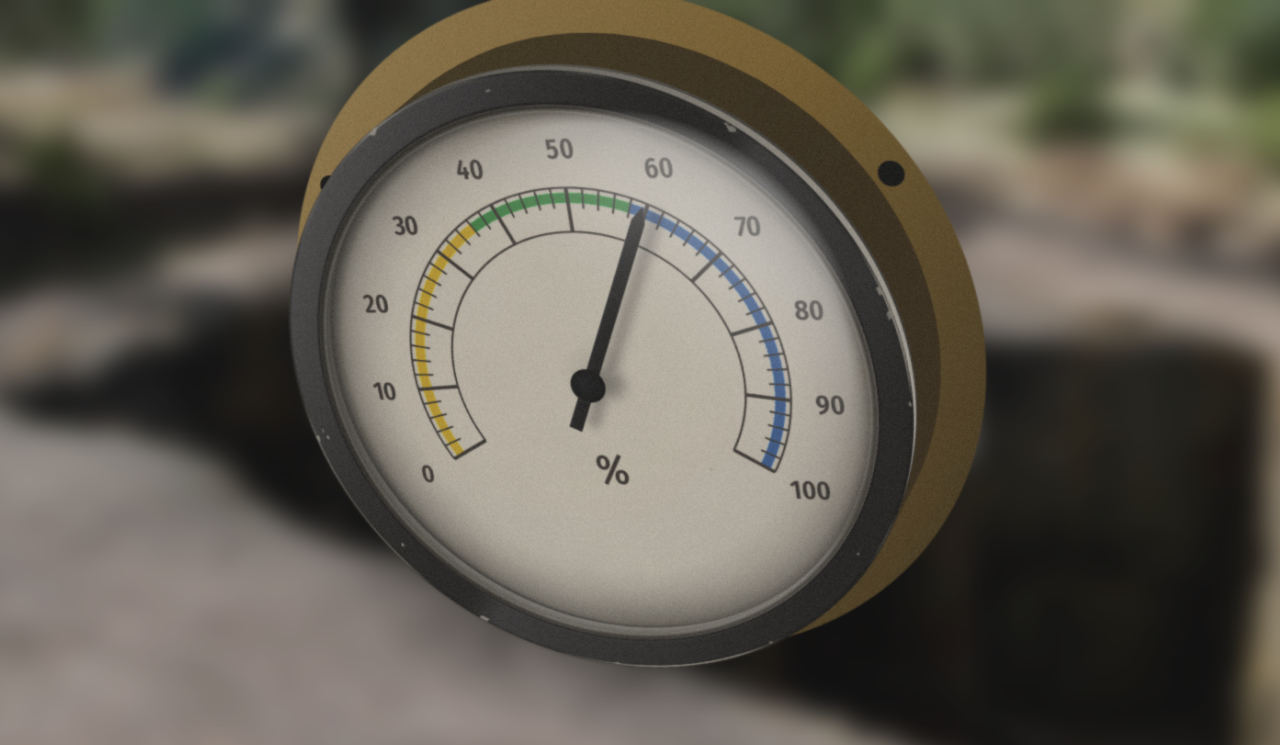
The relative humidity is {"value": 60, "unit": "%"}
